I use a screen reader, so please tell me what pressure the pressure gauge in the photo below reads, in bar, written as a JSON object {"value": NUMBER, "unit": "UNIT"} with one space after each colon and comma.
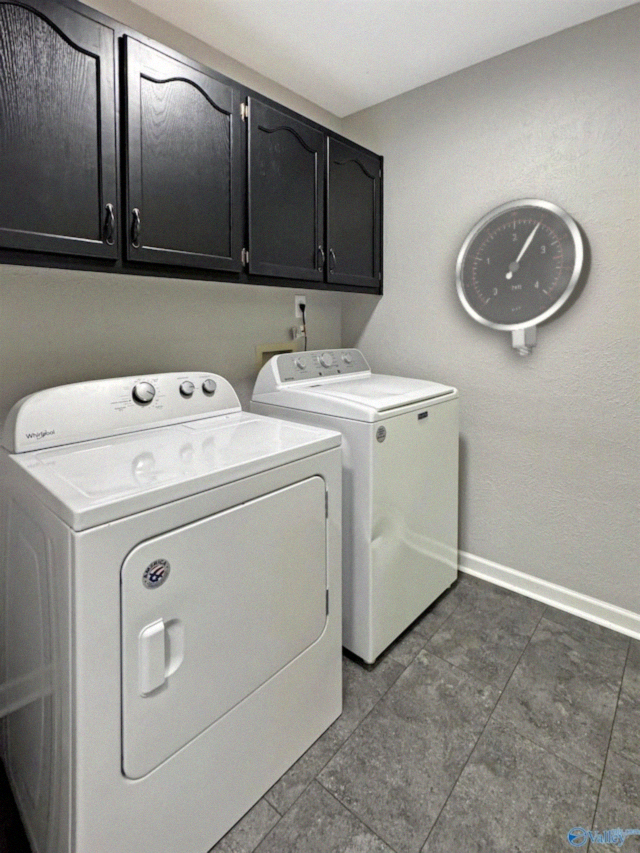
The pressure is {"value": 2.5, "unit": "bar"}
